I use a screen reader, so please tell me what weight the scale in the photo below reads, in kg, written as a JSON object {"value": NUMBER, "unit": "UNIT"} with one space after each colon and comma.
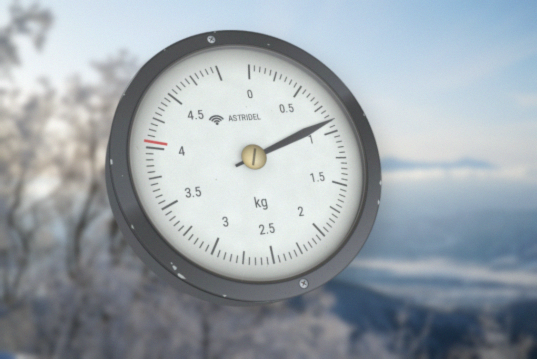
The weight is {"value": 0.9, "unit": "kg"}
